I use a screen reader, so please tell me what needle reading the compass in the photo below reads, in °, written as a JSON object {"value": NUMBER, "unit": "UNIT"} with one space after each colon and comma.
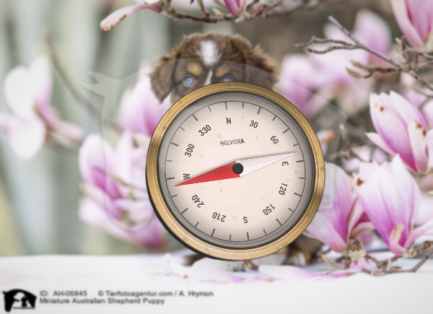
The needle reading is {"value": 262.5, "unit": "°"}
